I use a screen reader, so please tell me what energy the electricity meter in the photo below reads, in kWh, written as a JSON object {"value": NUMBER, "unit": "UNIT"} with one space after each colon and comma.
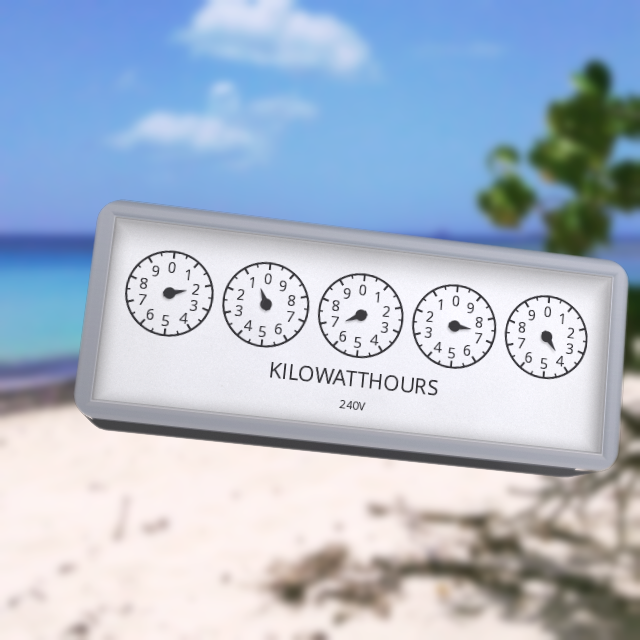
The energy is {"value": 20674, "unit": "kWh"}
